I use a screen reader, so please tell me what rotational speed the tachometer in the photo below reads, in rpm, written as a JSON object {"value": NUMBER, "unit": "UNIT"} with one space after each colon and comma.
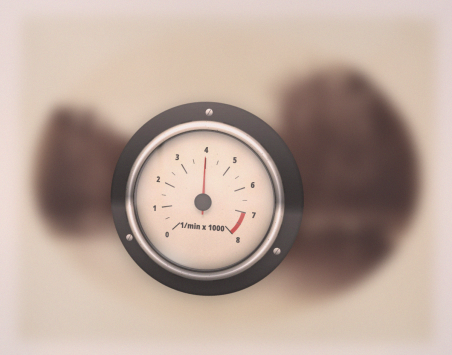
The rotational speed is {"value": 4000, "unit": "rpm"}
